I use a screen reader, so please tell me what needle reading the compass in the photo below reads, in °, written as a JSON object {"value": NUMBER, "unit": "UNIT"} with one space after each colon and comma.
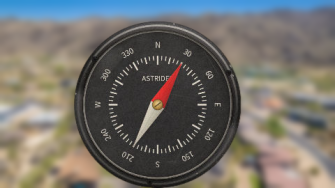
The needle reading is {"value": 30, "unit": "°"}
